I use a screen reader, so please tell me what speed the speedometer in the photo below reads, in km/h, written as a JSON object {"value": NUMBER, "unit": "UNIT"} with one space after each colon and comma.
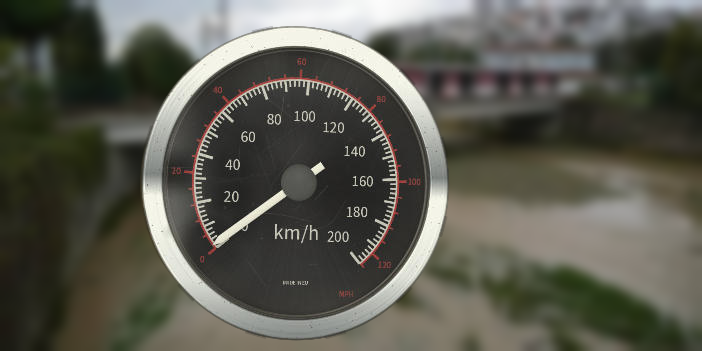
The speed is {"value": 2, "unit": "km/h"}
